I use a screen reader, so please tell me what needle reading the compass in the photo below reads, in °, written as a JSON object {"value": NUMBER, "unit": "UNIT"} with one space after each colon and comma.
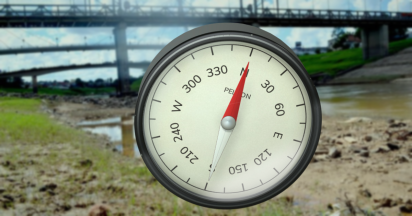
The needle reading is {"value": 0, "unit": "°"}
